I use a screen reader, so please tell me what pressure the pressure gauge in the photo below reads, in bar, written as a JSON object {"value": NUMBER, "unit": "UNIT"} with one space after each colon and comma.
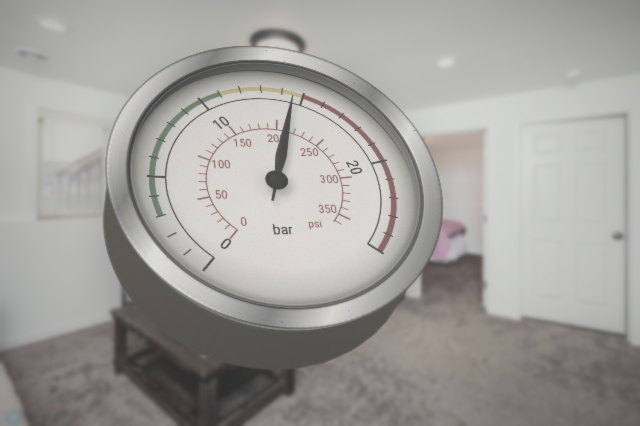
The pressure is {"value": 14.5, "unit": "bar"}
